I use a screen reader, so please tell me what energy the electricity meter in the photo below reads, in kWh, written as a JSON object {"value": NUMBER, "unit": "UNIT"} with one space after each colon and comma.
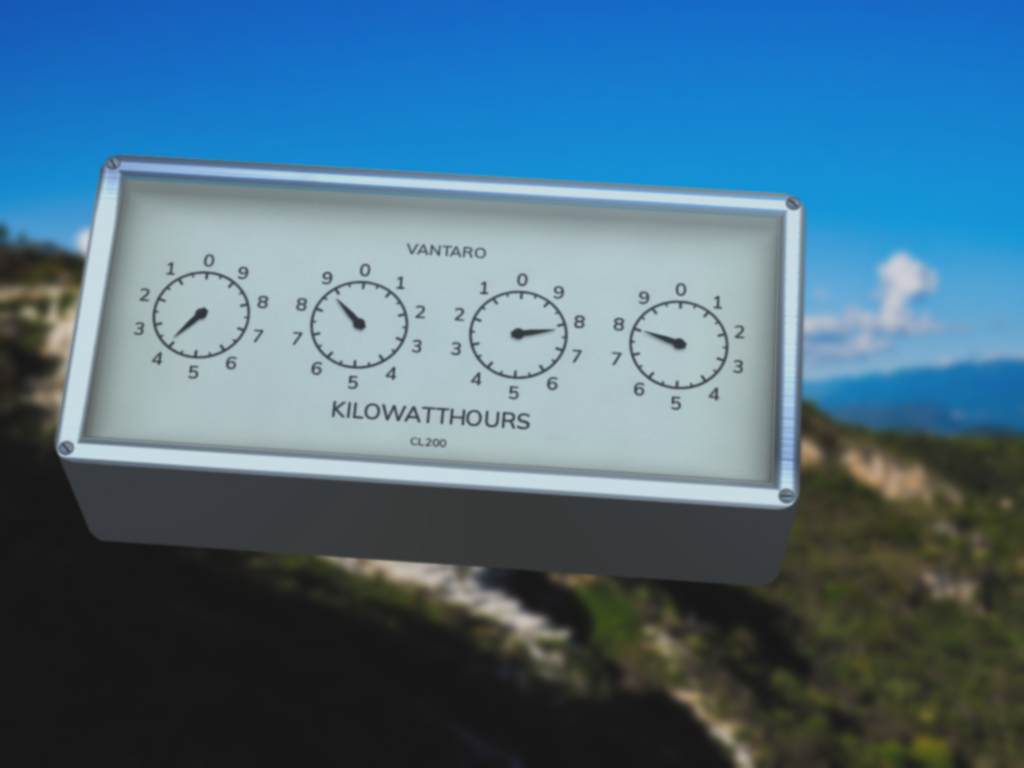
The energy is {"value": 3878, "unit": "kWh"}
